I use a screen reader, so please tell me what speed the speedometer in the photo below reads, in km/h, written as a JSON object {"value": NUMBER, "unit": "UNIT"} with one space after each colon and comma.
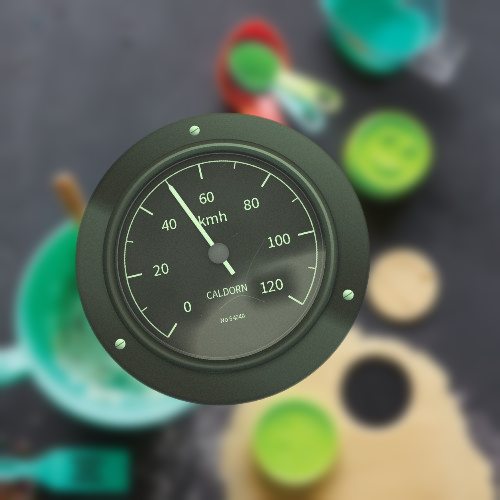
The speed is {"value": 50, "unit": "km/h"}
